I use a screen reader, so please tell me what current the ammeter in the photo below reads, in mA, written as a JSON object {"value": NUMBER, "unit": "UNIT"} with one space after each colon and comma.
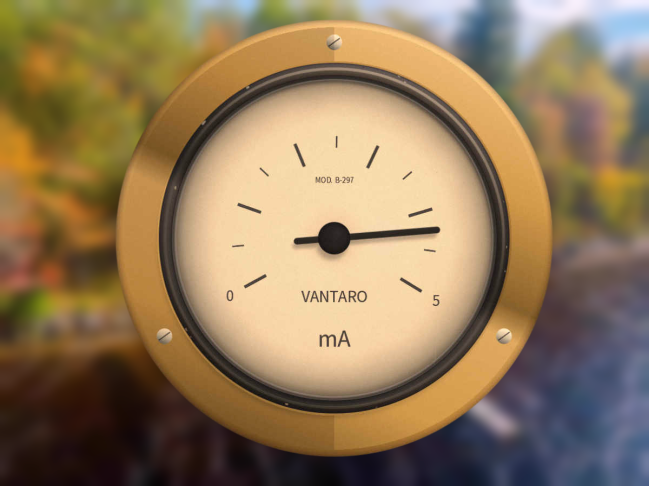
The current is {"value": 4.25, "unit": "mA"}
